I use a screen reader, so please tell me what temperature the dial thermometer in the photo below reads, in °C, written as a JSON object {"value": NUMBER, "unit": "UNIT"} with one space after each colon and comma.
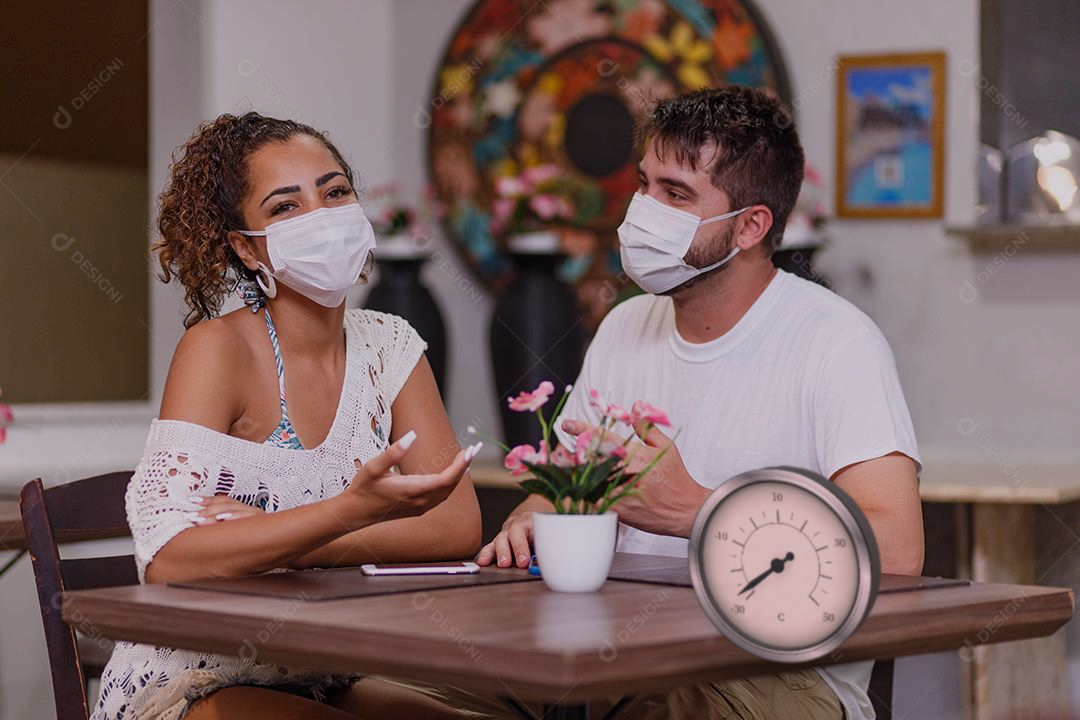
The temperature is {"value": -27.5, "unit": "°C"}
